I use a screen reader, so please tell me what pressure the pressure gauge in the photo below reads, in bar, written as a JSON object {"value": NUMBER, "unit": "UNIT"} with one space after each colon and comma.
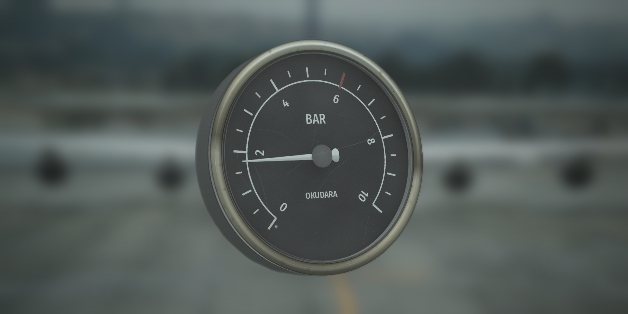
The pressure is {"value": 1.75, "unit": "bar"}
